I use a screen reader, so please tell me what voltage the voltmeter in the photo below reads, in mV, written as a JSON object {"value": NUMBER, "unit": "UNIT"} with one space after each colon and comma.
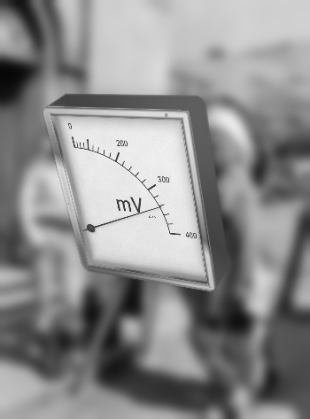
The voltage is {"value": 340, "unit": "mV"}
